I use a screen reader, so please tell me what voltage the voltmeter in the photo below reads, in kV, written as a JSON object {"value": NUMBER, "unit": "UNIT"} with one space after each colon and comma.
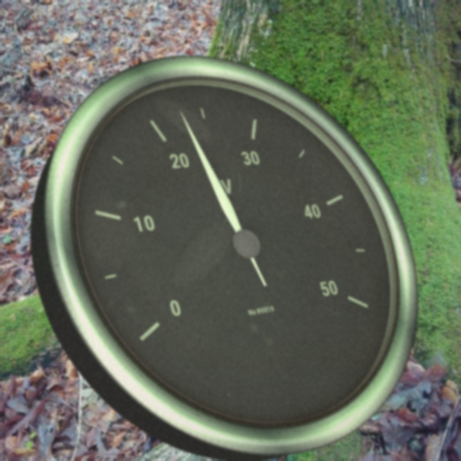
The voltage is {"value": 22.5, "unit": "kV"}
